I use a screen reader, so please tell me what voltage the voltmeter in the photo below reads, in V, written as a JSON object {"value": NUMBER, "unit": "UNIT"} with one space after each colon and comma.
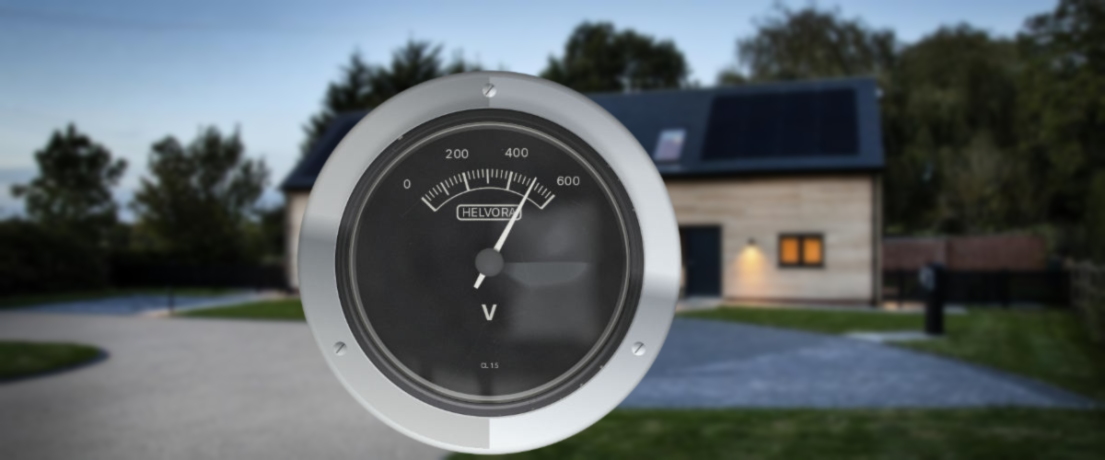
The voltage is {"value": 500, "unit": "V"}
